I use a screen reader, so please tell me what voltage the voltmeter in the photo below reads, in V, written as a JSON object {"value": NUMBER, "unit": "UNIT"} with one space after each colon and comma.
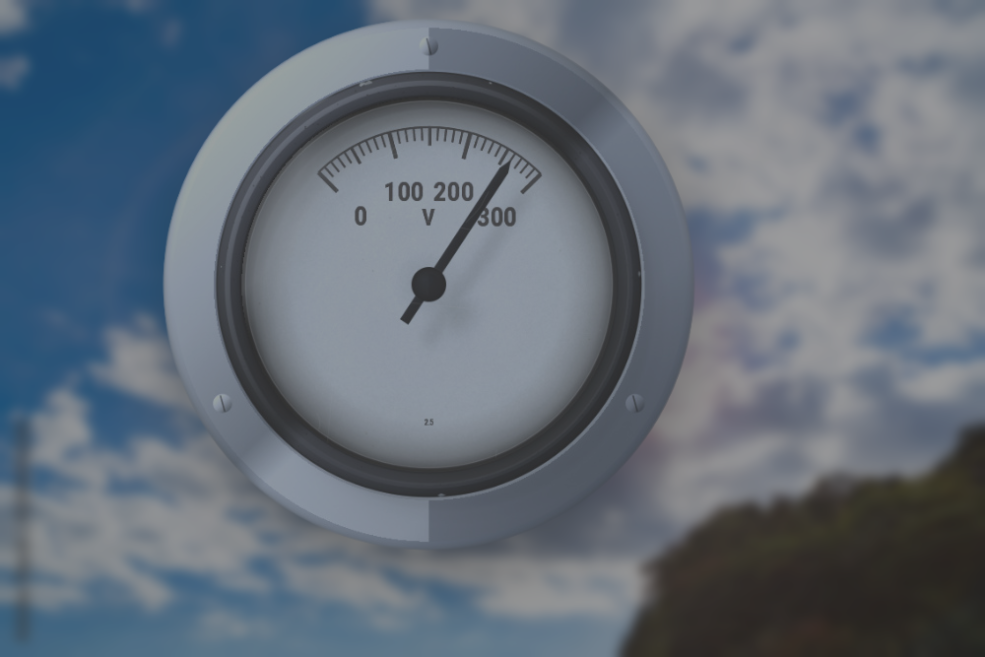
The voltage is {"value": 260, "unit": "V"}
